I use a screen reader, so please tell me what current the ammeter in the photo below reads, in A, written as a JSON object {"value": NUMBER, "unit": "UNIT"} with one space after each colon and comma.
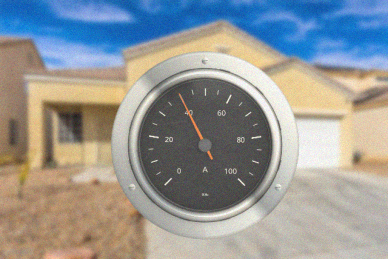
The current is {"value": 40, "unit": "A"}
